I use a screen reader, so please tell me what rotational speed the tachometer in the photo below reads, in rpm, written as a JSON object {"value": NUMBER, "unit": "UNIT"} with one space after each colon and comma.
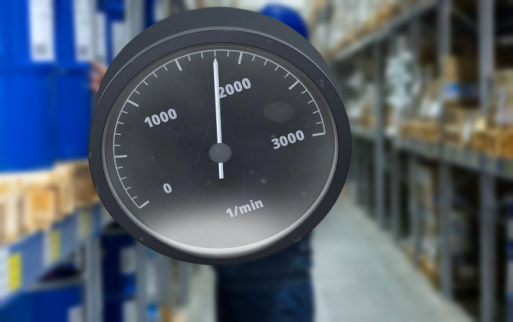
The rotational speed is {"value": 1800, "unit": "rpm"}
